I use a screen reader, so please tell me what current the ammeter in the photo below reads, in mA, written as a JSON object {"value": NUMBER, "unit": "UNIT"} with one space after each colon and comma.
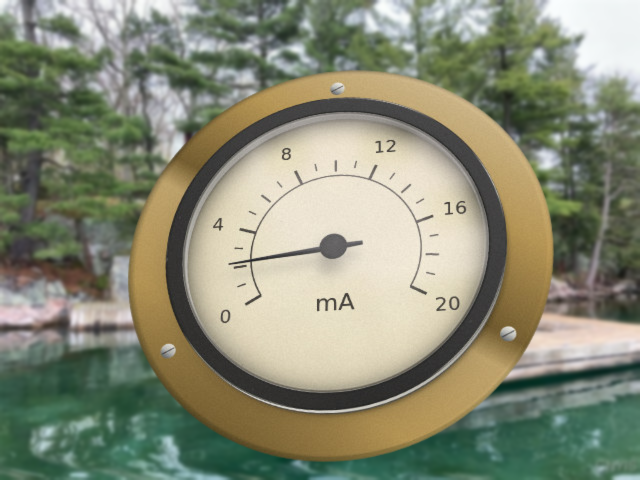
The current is {"value": 2, "unit": "mA"}
